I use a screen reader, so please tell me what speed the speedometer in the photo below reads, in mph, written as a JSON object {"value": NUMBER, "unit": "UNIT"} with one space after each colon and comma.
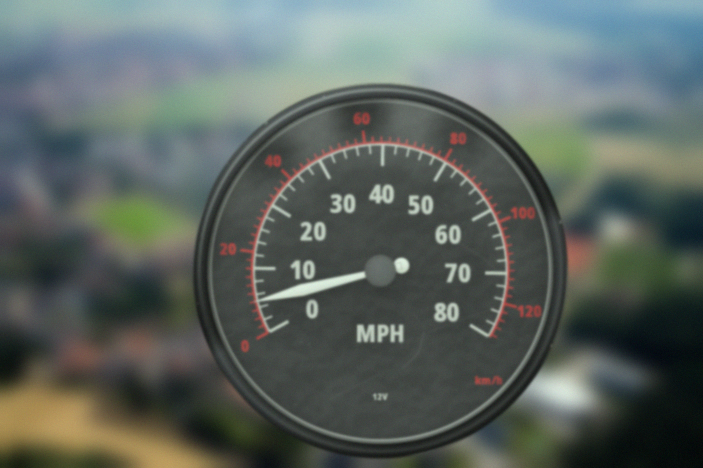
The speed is {"value": 5, "unit": "mph"}
